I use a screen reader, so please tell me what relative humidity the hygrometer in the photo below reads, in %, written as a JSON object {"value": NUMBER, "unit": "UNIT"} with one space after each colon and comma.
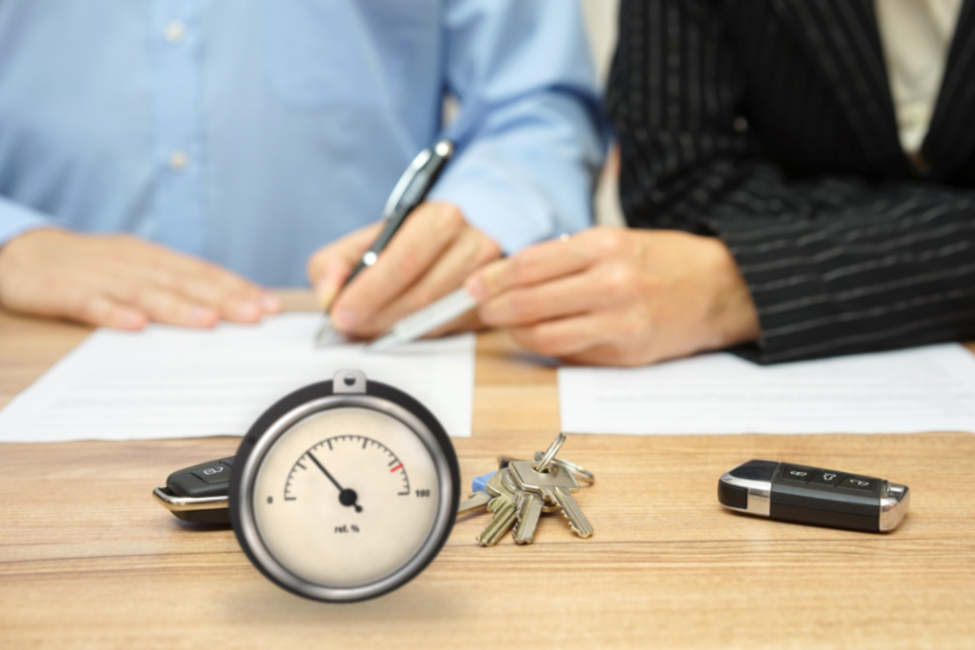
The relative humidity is {"value": 28, "unit": "%"}
